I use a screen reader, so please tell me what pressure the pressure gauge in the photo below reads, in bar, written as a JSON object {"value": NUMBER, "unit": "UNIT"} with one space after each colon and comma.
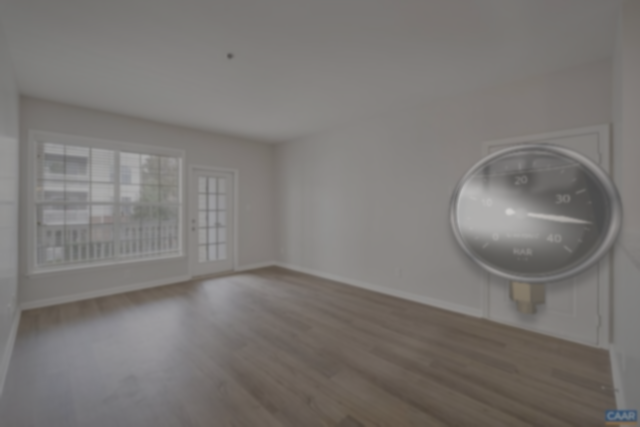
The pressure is {"value": 35, "unit": "bar"}
